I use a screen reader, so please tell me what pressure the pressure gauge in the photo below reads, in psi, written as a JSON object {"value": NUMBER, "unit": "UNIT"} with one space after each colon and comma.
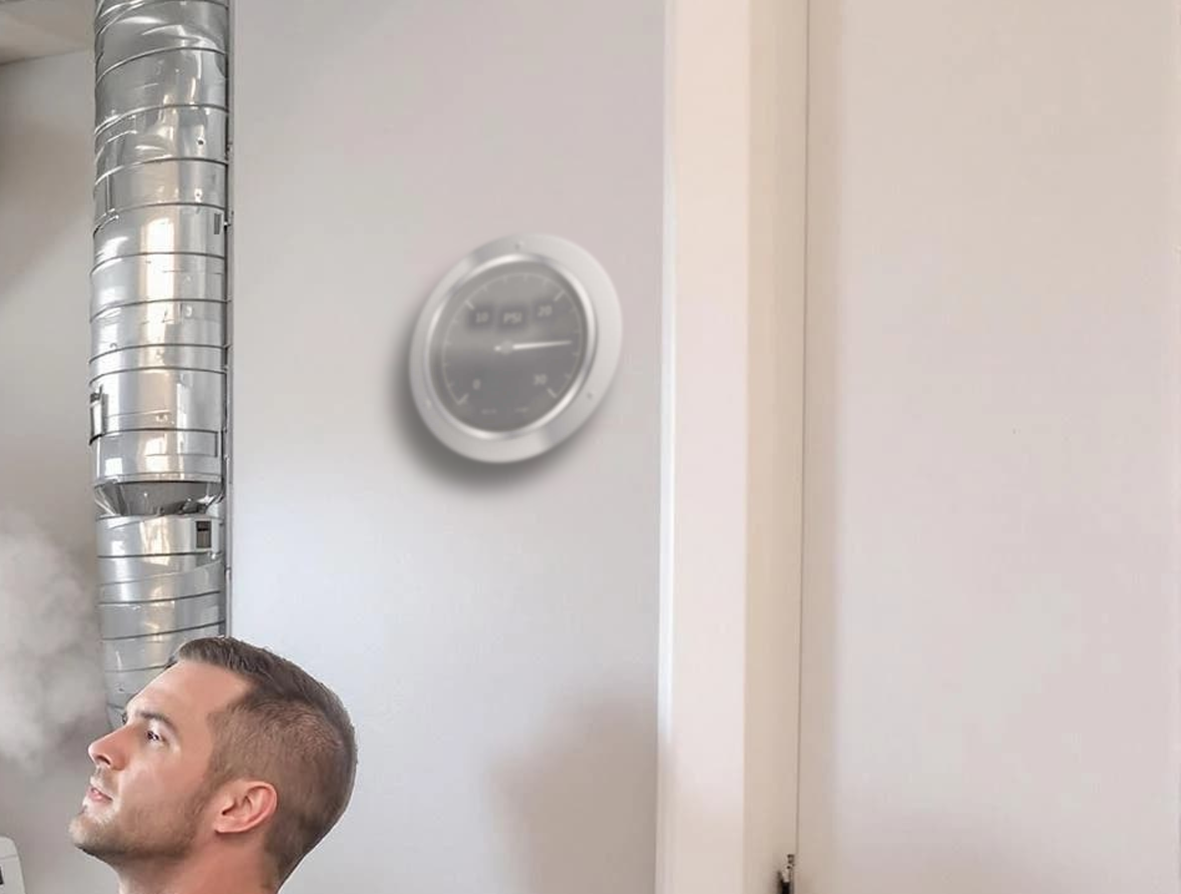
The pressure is {"value": 25, "unit": "psi"}
